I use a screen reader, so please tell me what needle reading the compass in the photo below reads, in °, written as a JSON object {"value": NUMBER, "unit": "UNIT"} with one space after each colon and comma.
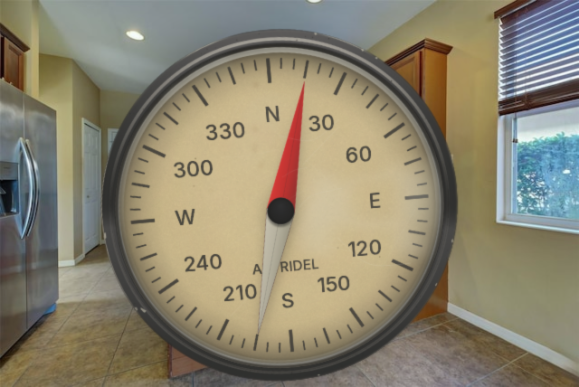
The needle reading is {"value": 15, "unit": "°"}
